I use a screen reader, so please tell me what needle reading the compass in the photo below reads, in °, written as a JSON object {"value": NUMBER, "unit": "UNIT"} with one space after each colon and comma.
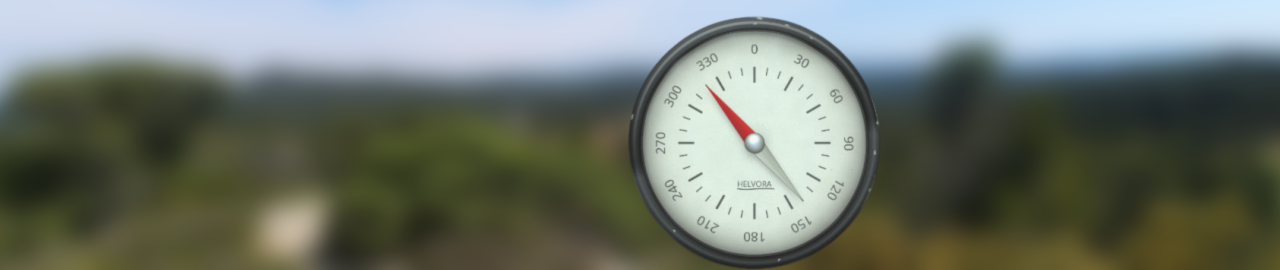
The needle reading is {"value": 320, "unit": "°"}
